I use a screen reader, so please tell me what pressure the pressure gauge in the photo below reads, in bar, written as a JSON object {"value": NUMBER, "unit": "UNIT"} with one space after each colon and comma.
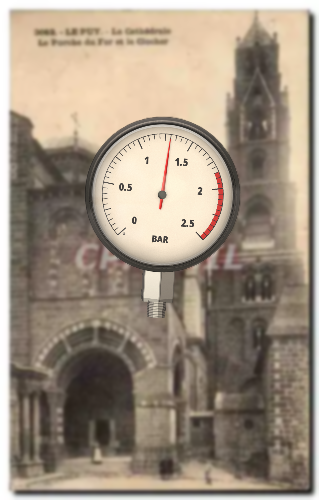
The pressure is {"value": 1.3, "unit": "bar"}
